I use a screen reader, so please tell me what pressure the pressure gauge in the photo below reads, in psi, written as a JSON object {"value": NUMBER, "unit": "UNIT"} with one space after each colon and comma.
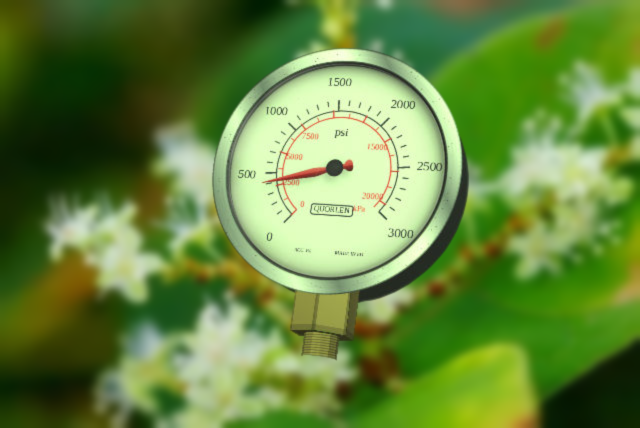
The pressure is {"value": 400, "unit": "psi"}
